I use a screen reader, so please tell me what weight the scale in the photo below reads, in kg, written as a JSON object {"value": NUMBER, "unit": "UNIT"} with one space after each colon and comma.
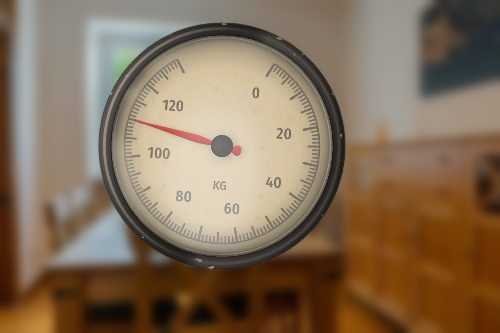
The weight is {"value": 110, "unit": "kg"}
